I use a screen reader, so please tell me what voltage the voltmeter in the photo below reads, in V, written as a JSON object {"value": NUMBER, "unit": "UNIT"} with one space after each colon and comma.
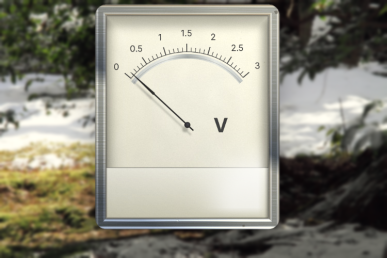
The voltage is {"value": 0.1, "unit": "V"}
